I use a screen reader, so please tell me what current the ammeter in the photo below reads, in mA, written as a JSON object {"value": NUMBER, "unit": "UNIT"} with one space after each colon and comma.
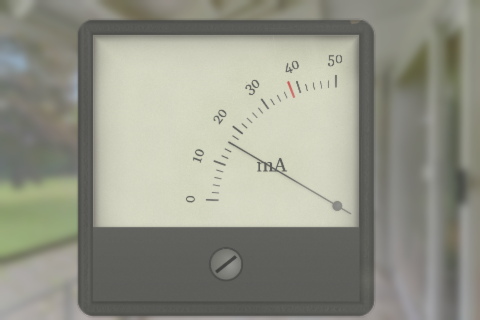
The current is {"value": 16, "unit": "mA"}
